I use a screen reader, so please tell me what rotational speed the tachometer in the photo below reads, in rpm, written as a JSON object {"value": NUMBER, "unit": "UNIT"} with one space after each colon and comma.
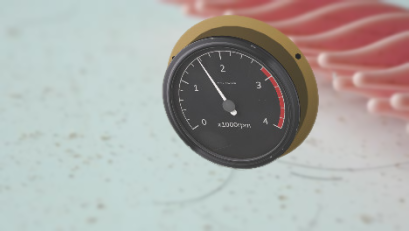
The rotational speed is {"value": 1600, "unit": "rpm"}
